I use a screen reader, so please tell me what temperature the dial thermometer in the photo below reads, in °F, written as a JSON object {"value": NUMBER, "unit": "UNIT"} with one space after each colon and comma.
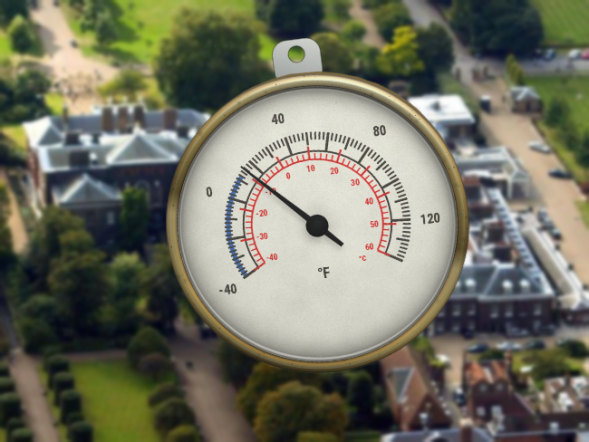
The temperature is {"value": 16, "unit": "°F"}
